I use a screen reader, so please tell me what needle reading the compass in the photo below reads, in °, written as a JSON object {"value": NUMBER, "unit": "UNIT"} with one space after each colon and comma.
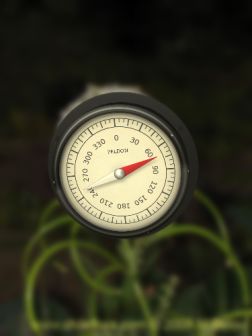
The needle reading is {"value": 70, "unit": "°"}
